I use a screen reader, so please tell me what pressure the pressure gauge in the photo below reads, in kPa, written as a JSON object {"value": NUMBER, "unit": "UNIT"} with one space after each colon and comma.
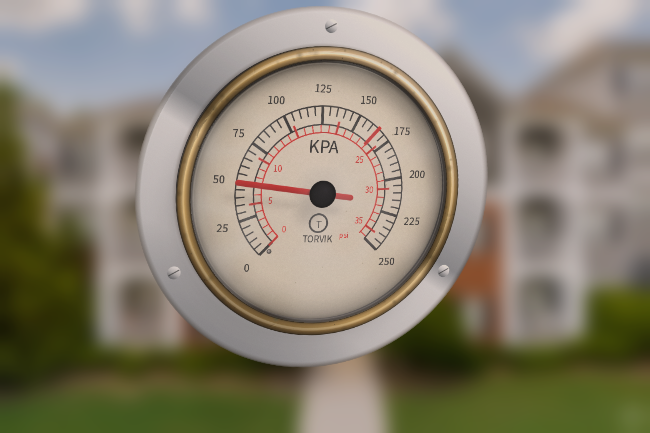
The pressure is {"value": 50, "unit": "kPa"}
